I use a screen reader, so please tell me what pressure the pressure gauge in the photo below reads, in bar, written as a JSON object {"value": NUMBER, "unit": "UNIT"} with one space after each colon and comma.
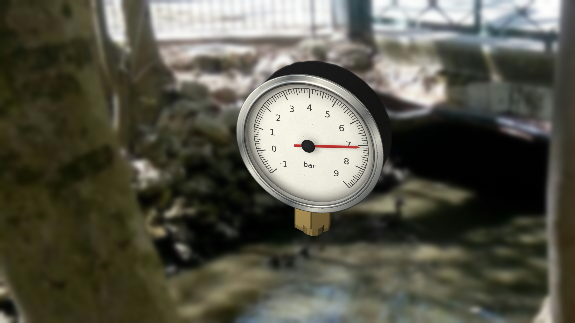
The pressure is {"value": 7, "unit": "bar"}
